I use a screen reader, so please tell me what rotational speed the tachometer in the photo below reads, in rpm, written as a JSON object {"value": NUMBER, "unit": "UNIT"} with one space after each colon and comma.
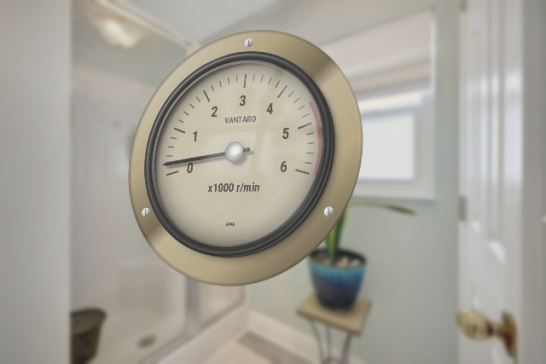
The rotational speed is {"value": 200, "unit": "rpm"}
